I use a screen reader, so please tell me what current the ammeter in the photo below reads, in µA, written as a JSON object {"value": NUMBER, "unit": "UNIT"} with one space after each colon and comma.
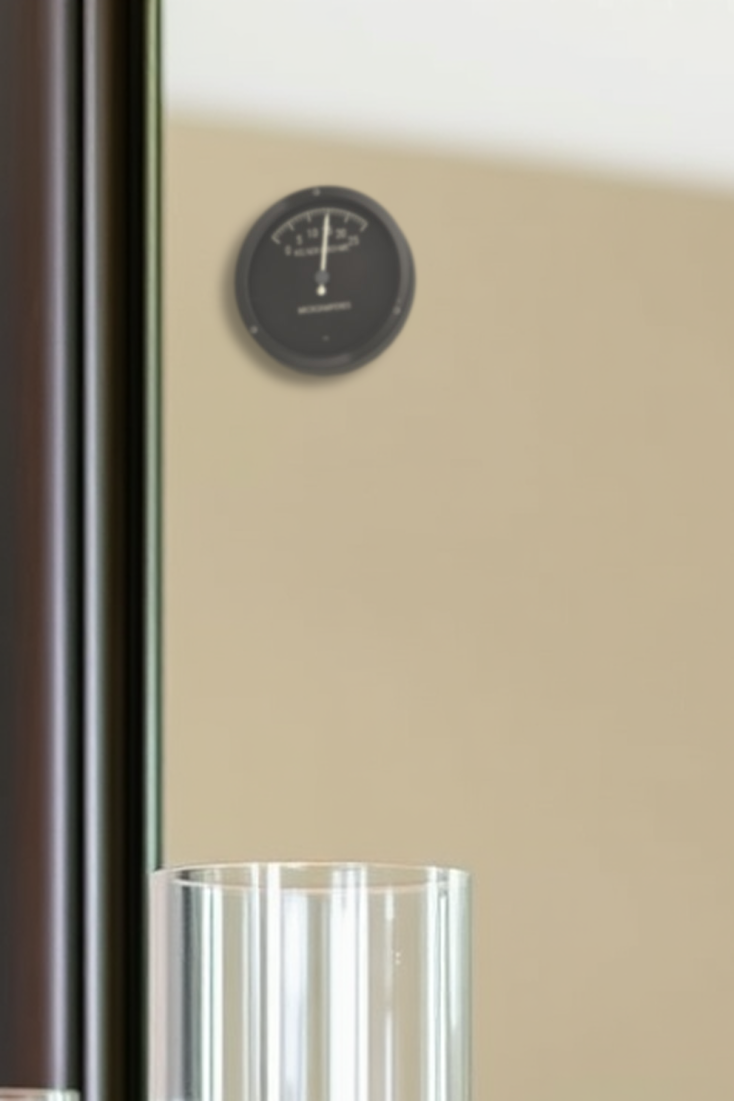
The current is {"value": 15, "unit": "µA"}
